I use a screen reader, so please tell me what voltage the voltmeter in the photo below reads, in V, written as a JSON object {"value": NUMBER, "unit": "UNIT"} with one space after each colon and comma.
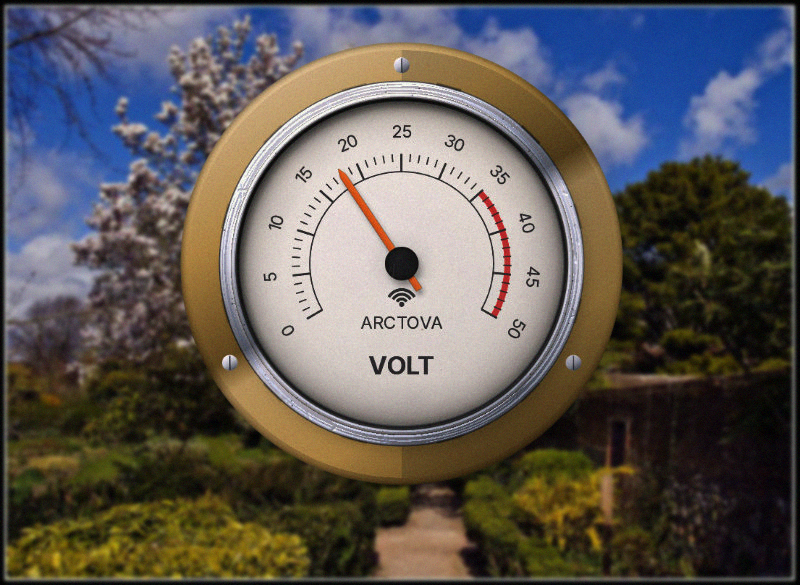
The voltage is {"value": 18, "unit": "V"}
